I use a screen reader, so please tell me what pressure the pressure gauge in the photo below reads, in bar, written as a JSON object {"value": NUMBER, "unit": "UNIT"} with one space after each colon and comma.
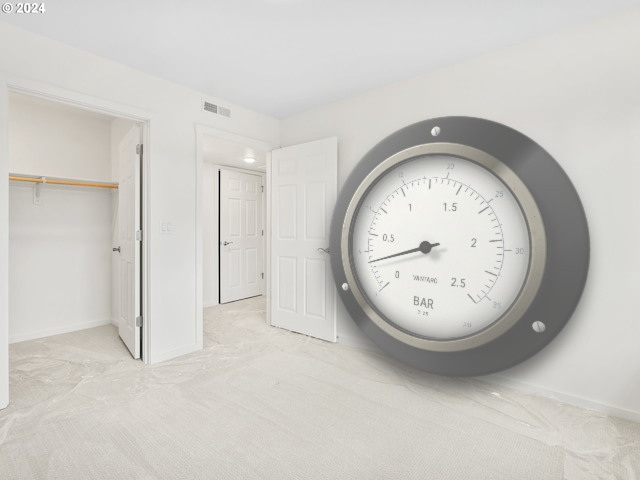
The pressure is {"value": 0.25, "unit": "bar"}
